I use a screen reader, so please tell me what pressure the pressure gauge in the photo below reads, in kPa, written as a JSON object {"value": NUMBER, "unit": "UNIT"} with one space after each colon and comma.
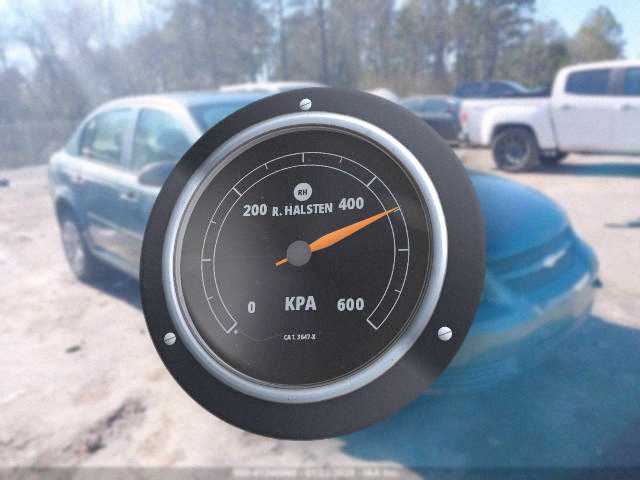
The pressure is {"value": 450, "unit": "kPa"}
